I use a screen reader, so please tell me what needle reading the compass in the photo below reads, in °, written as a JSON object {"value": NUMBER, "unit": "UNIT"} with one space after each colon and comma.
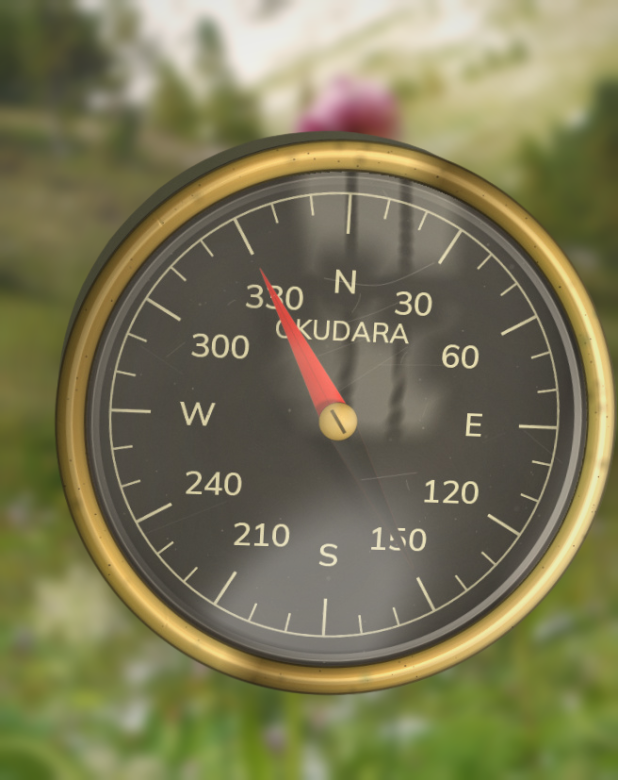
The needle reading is {"value": 330, "unit": "°"}
